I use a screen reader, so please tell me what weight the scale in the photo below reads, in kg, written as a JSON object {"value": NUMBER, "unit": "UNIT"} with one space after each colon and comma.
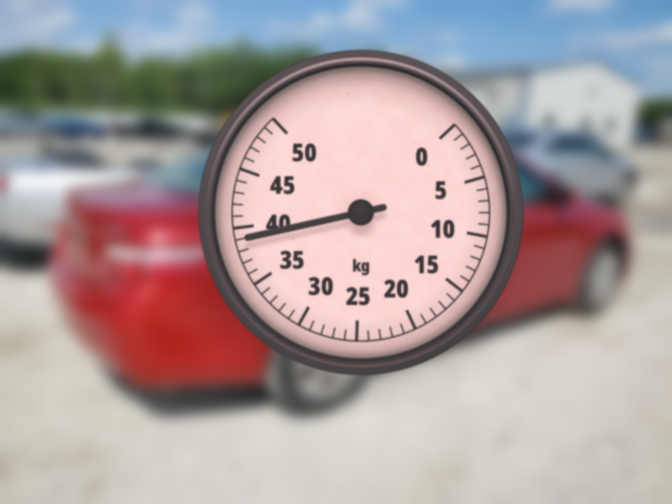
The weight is {"value": 39, "unit": "kg"}
